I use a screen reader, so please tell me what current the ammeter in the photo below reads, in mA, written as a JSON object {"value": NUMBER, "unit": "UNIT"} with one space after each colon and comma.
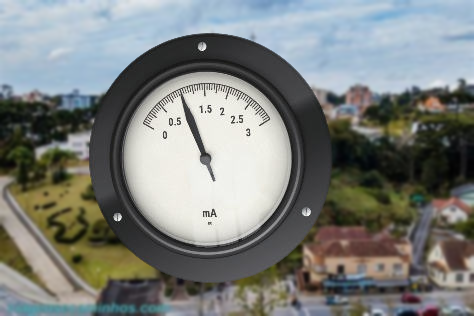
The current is {"value": 1, "unit": "mA"}
